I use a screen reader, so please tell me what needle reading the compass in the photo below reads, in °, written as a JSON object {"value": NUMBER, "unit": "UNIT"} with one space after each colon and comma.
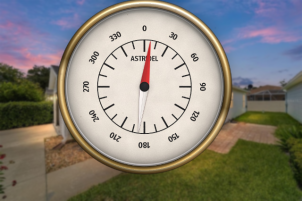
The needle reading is {"value": 7.5, "unit": "°"}
